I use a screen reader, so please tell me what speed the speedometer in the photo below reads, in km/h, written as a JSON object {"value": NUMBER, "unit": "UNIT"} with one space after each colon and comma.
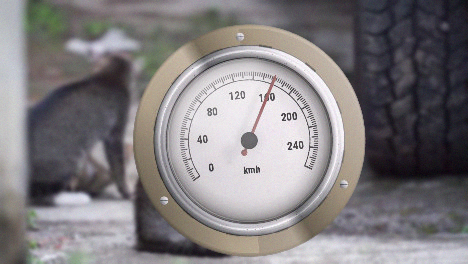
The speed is {"value": 160, "unit": "km/h"}
